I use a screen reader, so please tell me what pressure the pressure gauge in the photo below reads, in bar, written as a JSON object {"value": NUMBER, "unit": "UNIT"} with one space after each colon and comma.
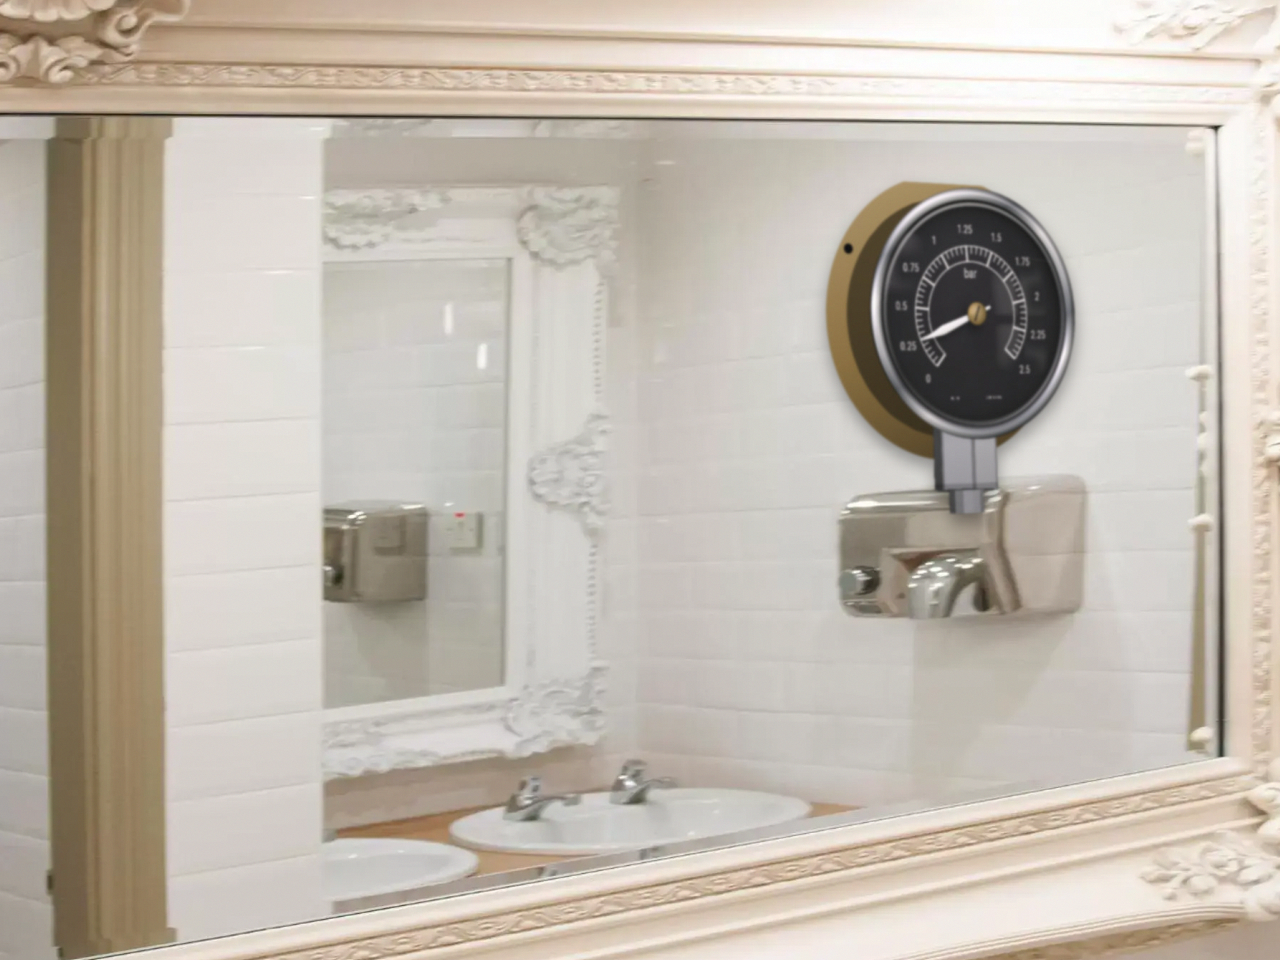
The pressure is {"value": 0.25, "unit": "bar"}
